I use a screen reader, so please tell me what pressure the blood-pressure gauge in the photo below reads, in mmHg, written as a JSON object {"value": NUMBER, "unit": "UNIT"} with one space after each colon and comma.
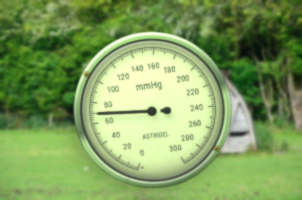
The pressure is {"value": 70, "unit": "mmHg"}
